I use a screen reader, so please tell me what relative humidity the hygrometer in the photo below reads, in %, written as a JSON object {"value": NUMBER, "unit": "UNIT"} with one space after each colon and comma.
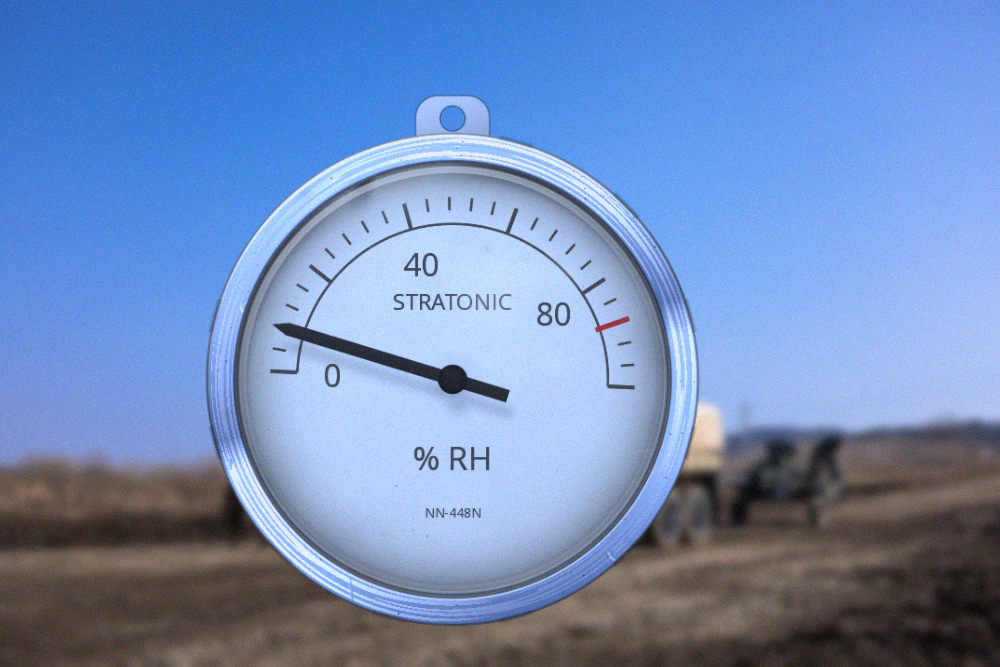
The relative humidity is {"value": 8, "unit": "%"}
